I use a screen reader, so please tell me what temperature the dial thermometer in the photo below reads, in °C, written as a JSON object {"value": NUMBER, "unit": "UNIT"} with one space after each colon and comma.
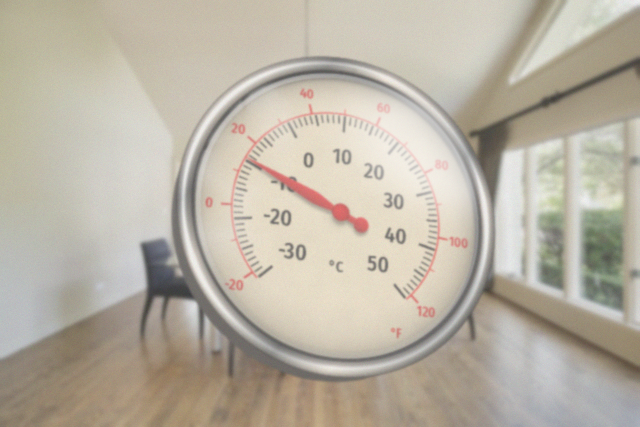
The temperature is {"value": -10, "unit": "°C"}
